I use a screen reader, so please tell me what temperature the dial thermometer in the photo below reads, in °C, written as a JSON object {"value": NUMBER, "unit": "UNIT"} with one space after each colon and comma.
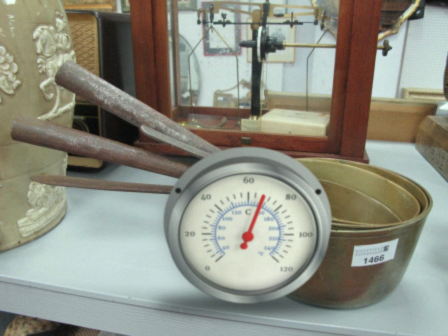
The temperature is {"value": 68, "unit": "°C"}
